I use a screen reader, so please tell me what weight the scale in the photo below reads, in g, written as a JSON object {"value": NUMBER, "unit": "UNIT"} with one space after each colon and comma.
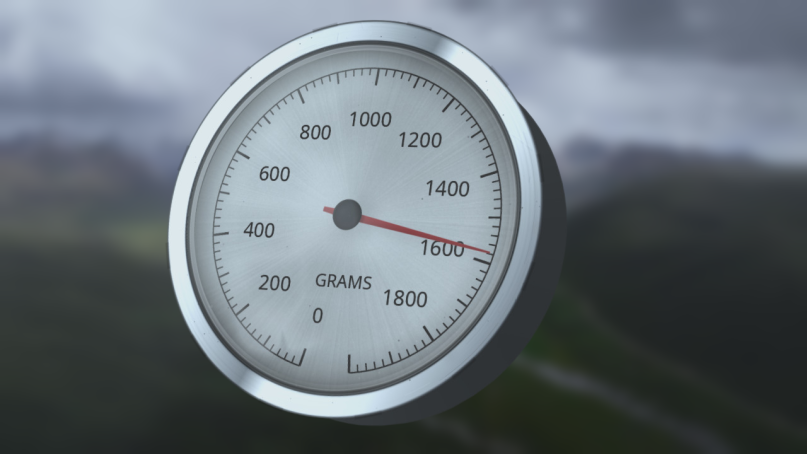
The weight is {"value": 1580, "unit": "g"}
